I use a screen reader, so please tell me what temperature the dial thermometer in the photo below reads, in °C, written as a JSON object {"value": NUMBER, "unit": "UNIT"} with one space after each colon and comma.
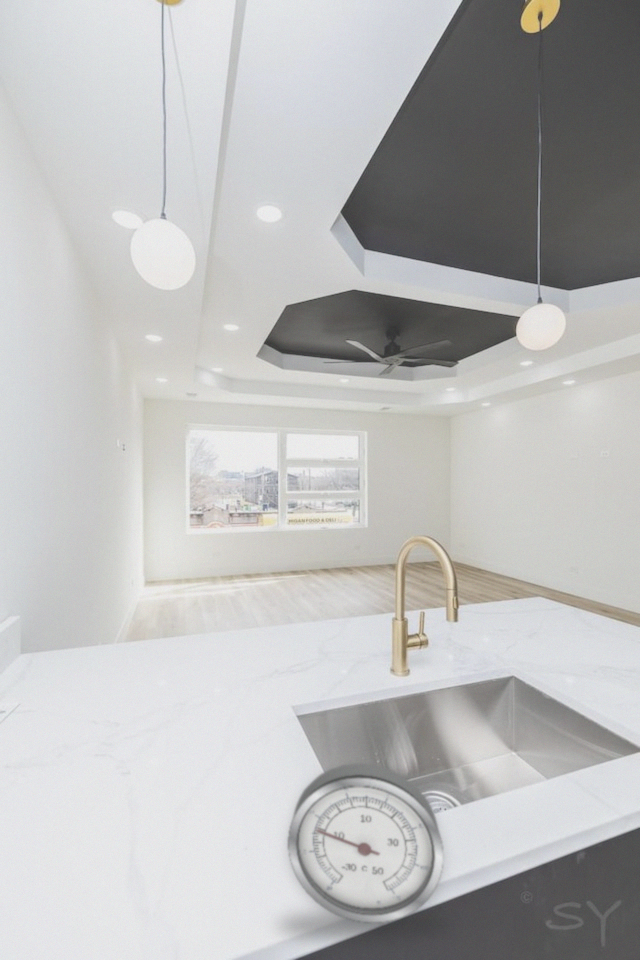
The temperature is {"value": -10, "unit": "°C"}
